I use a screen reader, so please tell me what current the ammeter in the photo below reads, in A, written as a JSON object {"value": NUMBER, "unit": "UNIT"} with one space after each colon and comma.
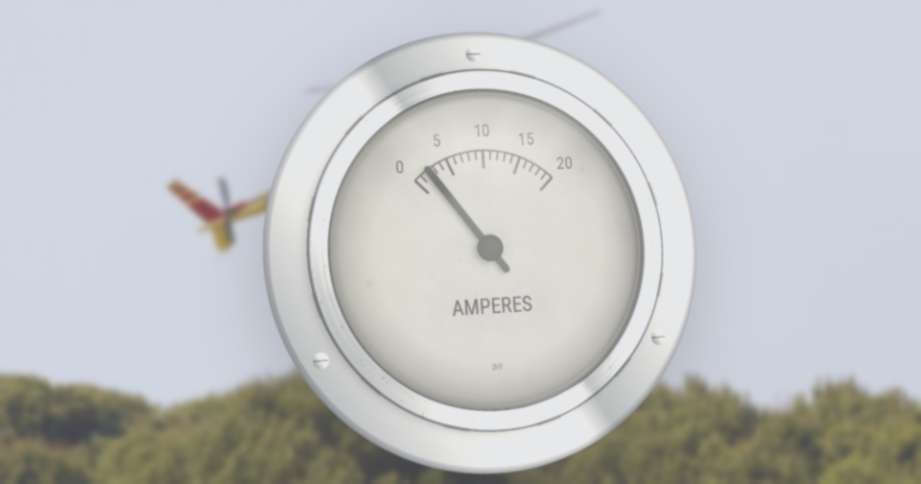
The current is {"value": 2, "unit": "A"}
